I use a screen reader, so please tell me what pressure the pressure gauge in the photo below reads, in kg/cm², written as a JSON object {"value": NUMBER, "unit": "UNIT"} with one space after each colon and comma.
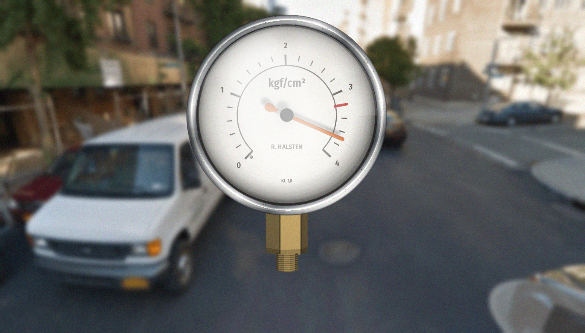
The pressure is {"value": 3.7, "unit": "kg/cm²"}
